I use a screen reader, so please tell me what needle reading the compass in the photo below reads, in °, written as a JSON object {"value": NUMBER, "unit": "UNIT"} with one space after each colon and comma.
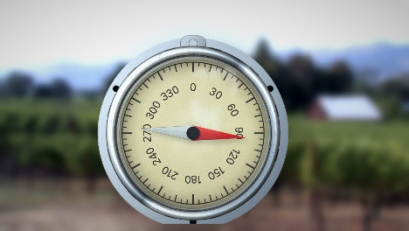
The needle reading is {"value": 95, "unit": "°"}
